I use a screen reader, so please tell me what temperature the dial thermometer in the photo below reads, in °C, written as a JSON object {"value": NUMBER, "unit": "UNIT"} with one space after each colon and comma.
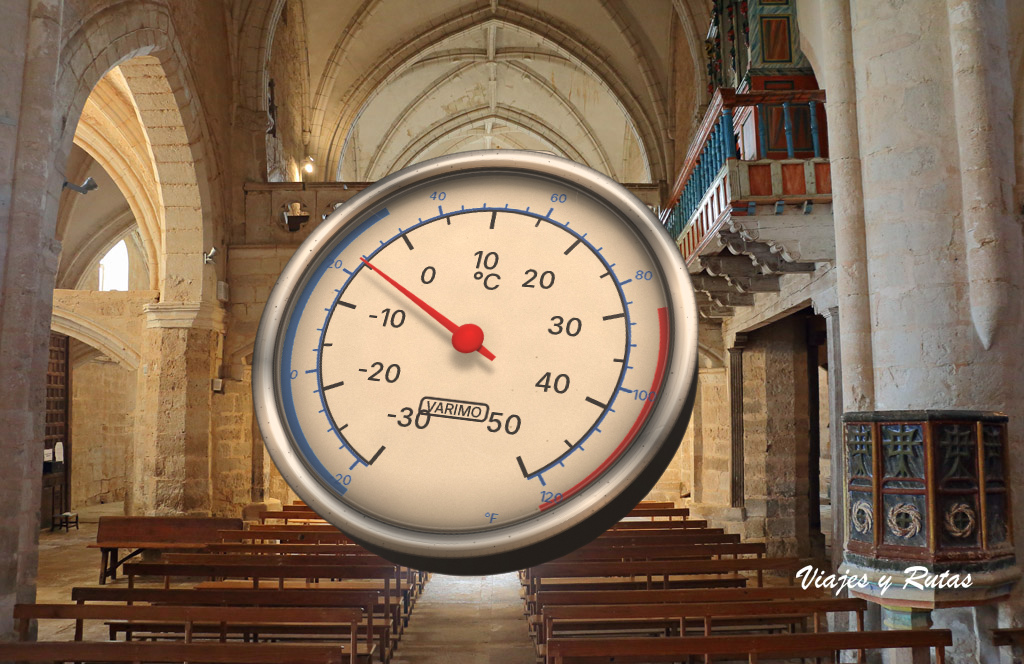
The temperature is {"value": -5, "unit": "°C"}
